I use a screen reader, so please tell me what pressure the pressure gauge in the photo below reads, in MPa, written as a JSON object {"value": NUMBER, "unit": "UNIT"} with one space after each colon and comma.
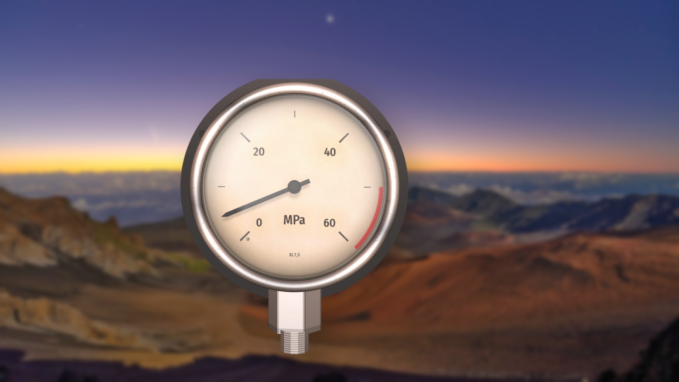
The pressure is {"value": 5, "unit": "MPa"}
